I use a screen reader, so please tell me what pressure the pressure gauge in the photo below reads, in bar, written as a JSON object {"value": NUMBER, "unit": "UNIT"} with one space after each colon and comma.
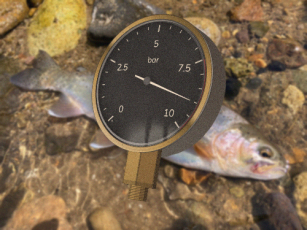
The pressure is {"value": 9, "unit": "bar"}
